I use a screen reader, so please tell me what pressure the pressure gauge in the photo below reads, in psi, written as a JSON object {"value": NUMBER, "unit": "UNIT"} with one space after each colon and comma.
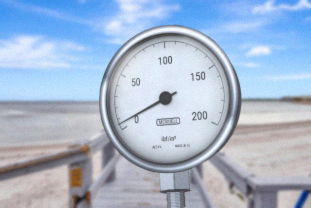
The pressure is {"value": 5, "unit": "psi"}
